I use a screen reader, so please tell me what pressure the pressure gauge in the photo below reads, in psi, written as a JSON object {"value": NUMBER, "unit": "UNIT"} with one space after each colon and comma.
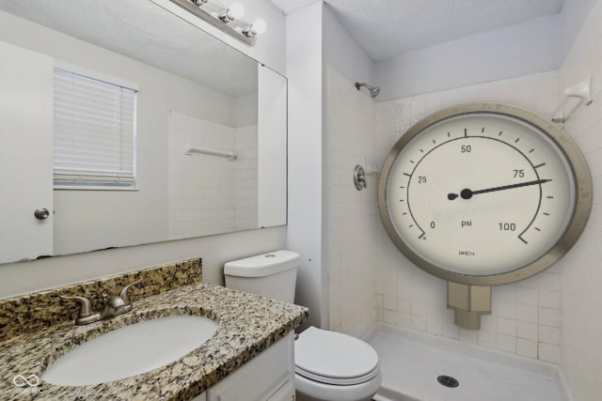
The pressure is {"value": 80, "unit": "psi"}
